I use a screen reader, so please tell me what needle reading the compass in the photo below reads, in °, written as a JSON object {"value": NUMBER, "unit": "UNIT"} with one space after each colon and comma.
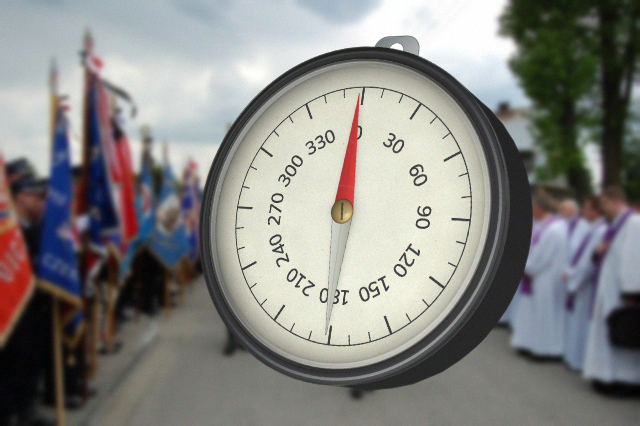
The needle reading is {"value": 0, "unit": "°"}
